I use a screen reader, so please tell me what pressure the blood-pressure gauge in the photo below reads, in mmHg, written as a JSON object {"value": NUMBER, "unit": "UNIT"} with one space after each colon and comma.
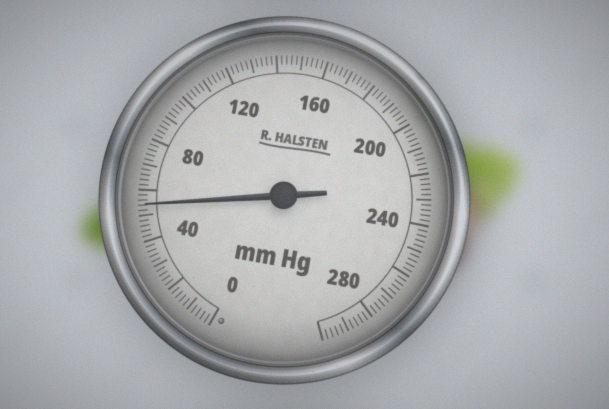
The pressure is {"value": 54, "unit": "mmHg"}
